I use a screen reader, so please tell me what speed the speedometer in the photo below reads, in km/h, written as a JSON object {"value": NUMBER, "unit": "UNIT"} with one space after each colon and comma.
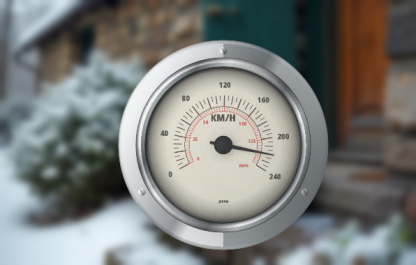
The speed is {"value": 220, "unit": "km/h"}
